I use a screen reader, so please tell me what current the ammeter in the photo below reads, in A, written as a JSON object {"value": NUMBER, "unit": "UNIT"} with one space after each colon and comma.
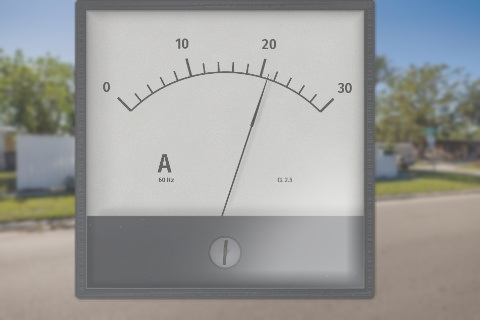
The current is {"value": 21, "unit": "A"}
